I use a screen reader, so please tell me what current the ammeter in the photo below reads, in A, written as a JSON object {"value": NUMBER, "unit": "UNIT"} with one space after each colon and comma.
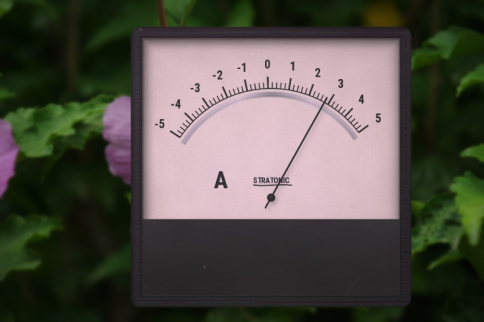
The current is {"value": 2.8, "unit": "A"}
